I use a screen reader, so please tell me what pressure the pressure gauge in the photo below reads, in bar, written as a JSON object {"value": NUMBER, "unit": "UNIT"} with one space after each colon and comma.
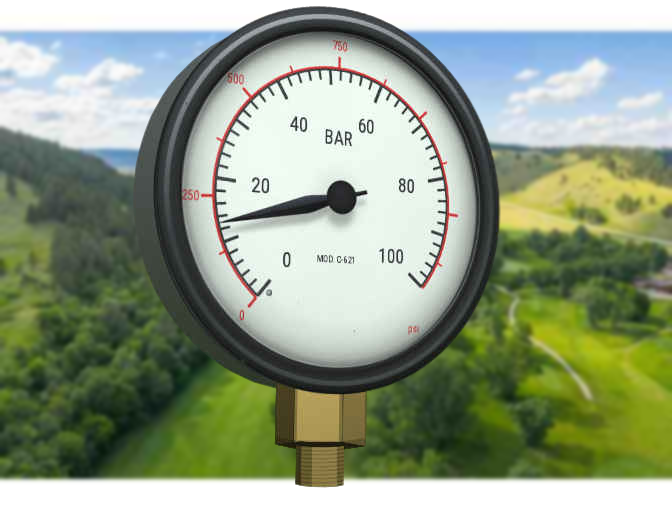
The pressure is {"value": 13, "unit": "bar"}
